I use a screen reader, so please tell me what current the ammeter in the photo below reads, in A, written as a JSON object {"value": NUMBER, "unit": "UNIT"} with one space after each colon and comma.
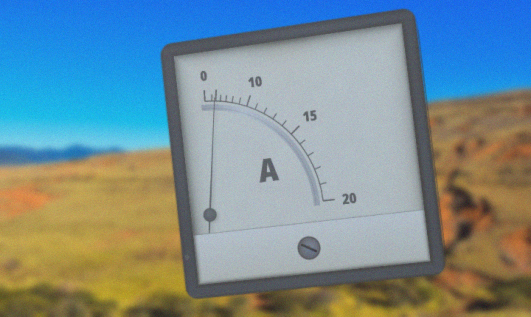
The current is {"value": 5, "unit": "A"}
